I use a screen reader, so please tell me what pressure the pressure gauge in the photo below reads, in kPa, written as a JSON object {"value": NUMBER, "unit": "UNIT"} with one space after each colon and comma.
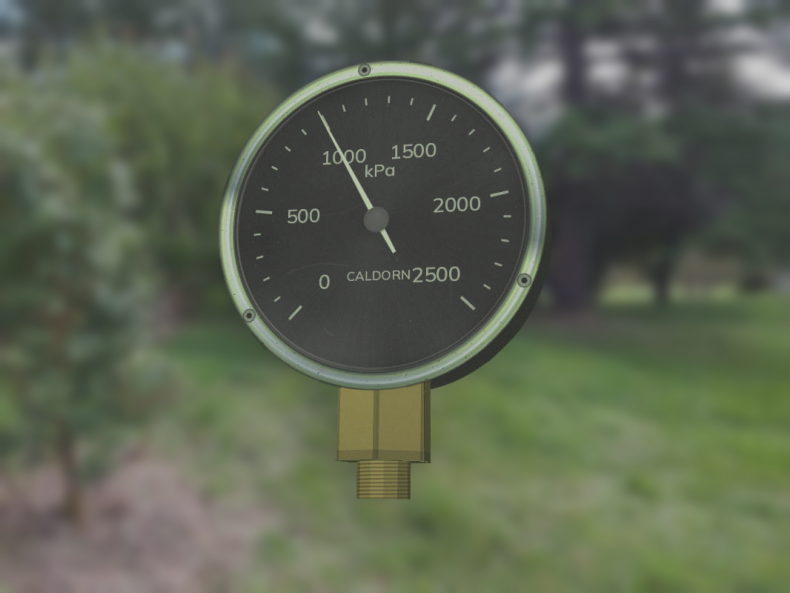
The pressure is {"value": 1000, "unit": "kPa"}
